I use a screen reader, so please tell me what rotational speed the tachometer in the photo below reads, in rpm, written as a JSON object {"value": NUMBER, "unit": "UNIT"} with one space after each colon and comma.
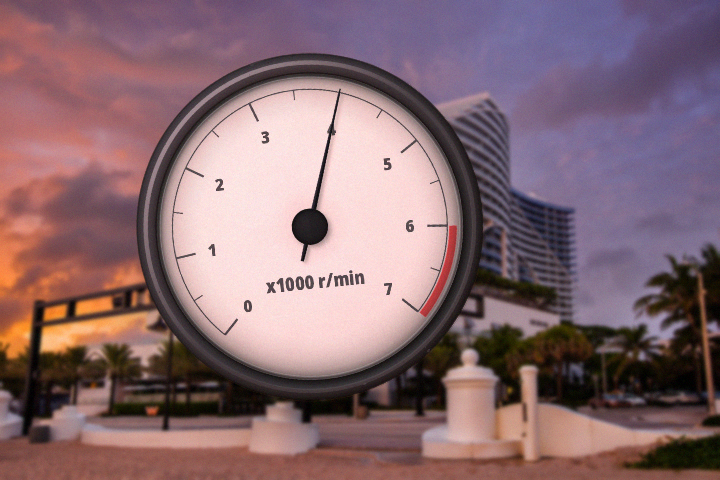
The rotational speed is {"value": 4000, "unit": "rpm"}
